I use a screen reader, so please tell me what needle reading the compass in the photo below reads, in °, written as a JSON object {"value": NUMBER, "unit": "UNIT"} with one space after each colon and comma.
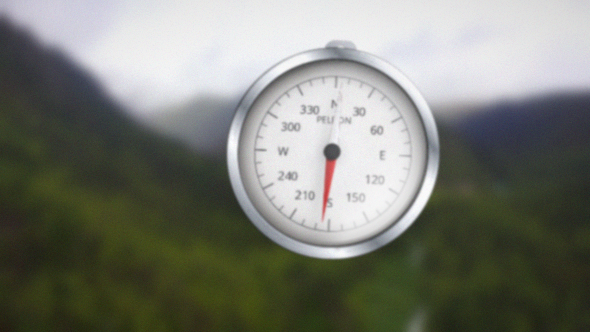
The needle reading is {"value": 185, "unit": "°"}
